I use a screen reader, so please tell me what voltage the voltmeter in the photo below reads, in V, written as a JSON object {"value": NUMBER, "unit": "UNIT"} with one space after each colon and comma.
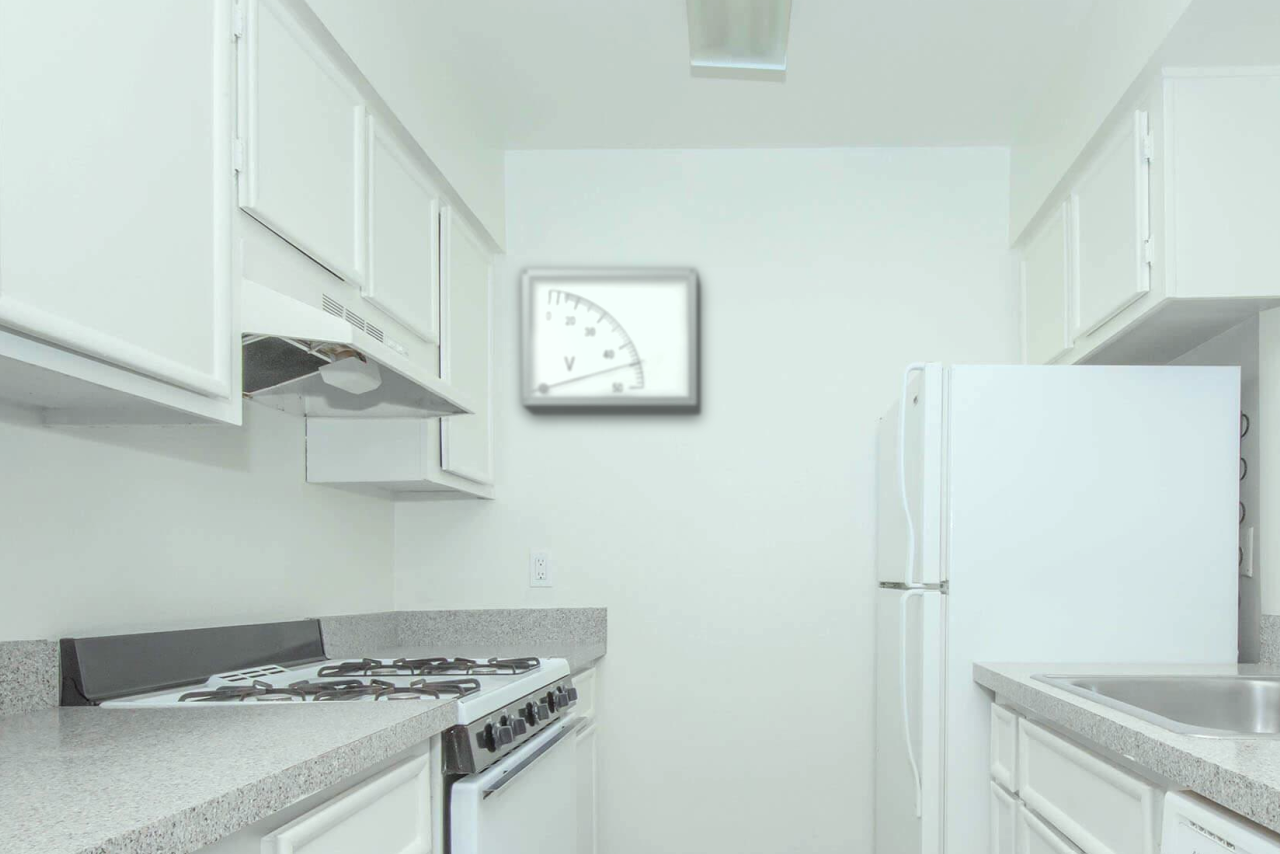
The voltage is {"value": 45, "unit": "V"}
